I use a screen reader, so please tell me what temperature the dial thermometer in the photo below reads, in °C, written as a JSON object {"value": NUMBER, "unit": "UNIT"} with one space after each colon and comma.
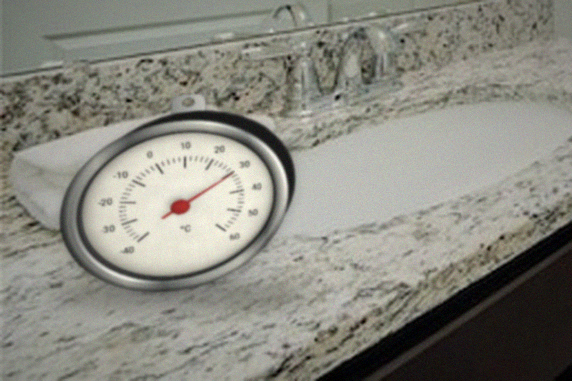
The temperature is {"value": 30, "unit": "°C"}
